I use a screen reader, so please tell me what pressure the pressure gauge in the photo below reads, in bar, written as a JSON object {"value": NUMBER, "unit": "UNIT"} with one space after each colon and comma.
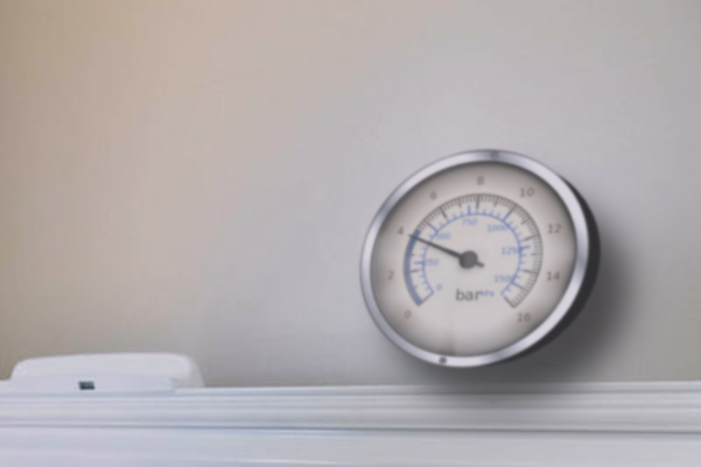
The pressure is {"value": 4, "unit": "bar"}
